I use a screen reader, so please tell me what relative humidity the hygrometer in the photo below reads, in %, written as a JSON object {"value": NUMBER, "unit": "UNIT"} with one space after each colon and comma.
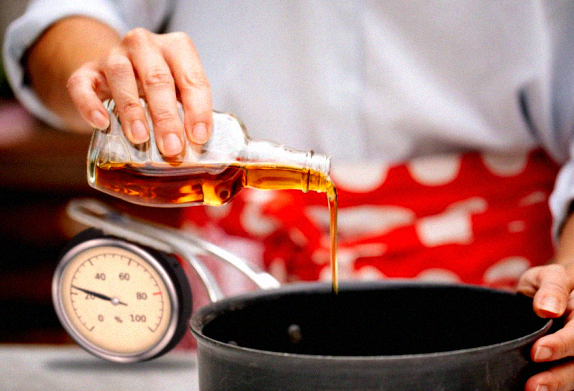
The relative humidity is {"value": 24, "unit": "%"}
